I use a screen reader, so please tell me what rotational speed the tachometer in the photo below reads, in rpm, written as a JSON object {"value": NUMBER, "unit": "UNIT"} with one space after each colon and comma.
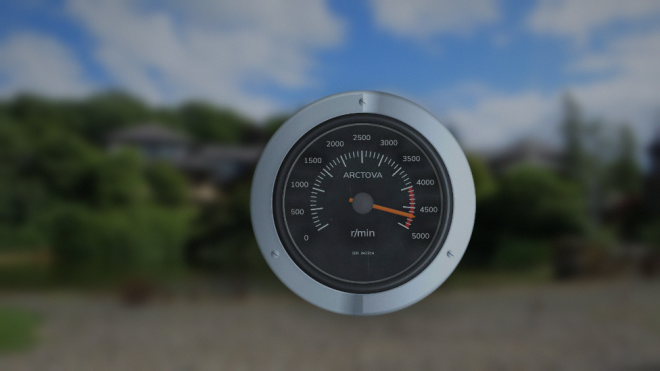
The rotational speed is {"value": 4700, "unit": "rpm"}
